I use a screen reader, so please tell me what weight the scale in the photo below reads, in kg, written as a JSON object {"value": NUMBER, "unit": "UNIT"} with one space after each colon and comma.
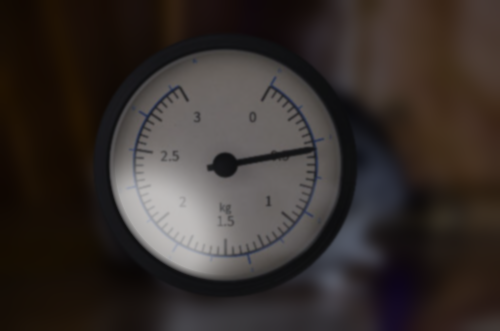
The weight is {"value": 0.5, "unit": "kg"}
